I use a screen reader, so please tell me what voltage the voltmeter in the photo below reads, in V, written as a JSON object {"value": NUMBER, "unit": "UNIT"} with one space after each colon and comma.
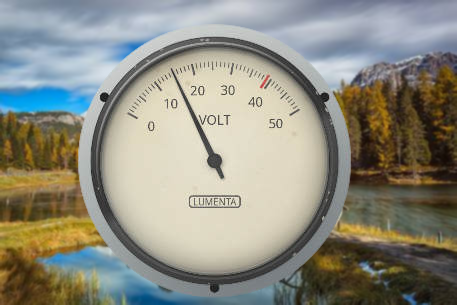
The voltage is {"value": 15, "unit": "V"}
